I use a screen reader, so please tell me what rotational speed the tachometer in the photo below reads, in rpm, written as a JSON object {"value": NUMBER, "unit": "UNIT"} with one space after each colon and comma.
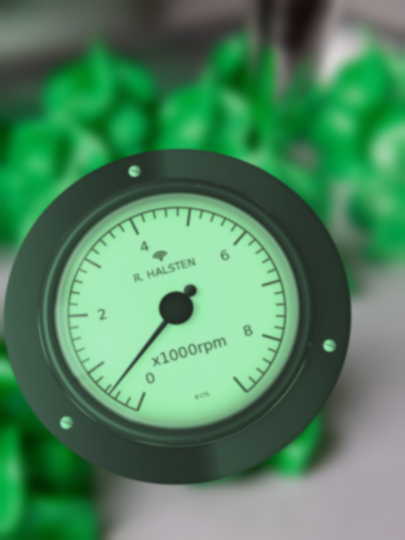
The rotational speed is {"value": 500, "unit": "rpm"}
